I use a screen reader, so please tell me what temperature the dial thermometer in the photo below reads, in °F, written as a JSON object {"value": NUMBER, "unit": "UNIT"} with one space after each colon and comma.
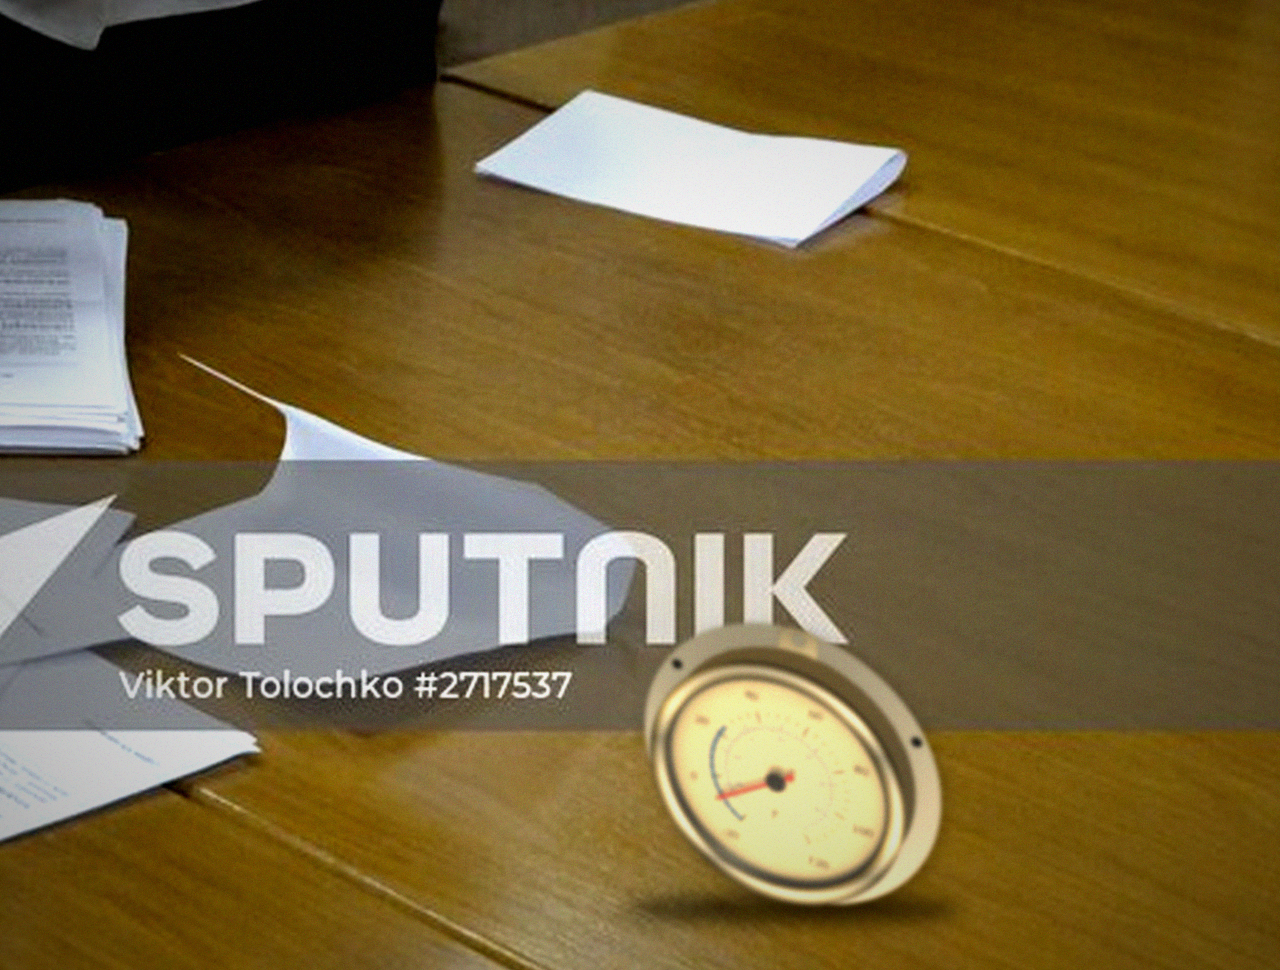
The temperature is {"value": -8, "unit": "°F"}
